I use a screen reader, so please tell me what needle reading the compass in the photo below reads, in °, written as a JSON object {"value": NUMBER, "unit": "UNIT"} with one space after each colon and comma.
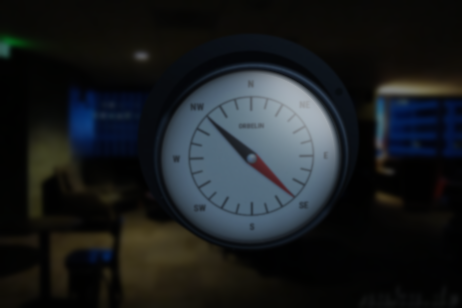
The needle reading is {"value": 135, "unit": "°"}
